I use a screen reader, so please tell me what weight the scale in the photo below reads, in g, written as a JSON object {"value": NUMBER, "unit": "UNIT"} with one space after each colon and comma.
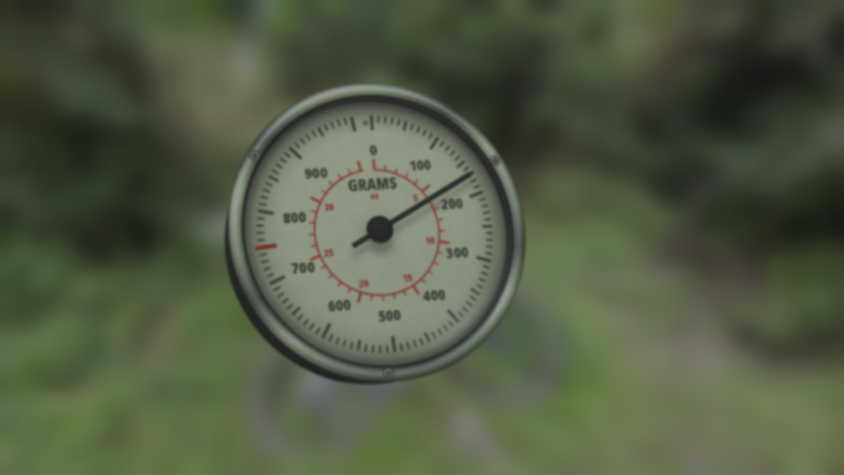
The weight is {"value": 170, "unit": "g"}
